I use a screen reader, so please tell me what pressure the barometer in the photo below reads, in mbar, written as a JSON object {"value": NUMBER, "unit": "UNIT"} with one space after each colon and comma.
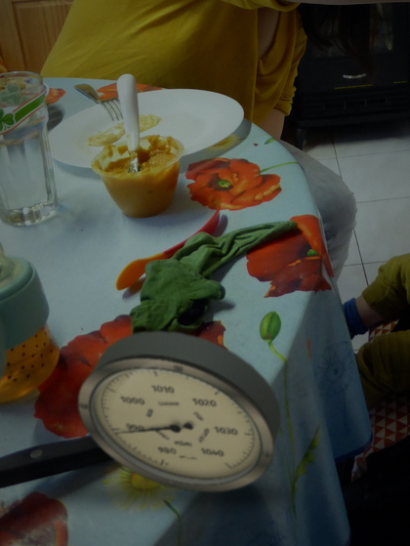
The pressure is {"value": 990, "unit": "mbar"}
